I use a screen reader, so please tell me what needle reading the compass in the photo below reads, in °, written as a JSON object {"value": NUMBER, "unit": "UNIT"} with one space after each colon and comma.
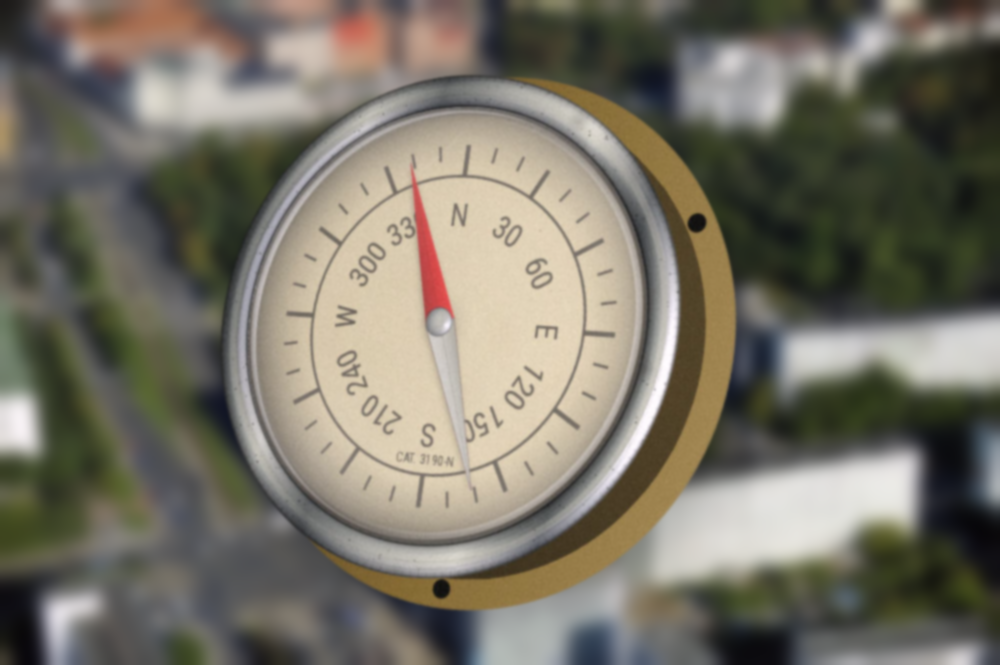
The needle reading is {"value": 340, "unit": "°"}
